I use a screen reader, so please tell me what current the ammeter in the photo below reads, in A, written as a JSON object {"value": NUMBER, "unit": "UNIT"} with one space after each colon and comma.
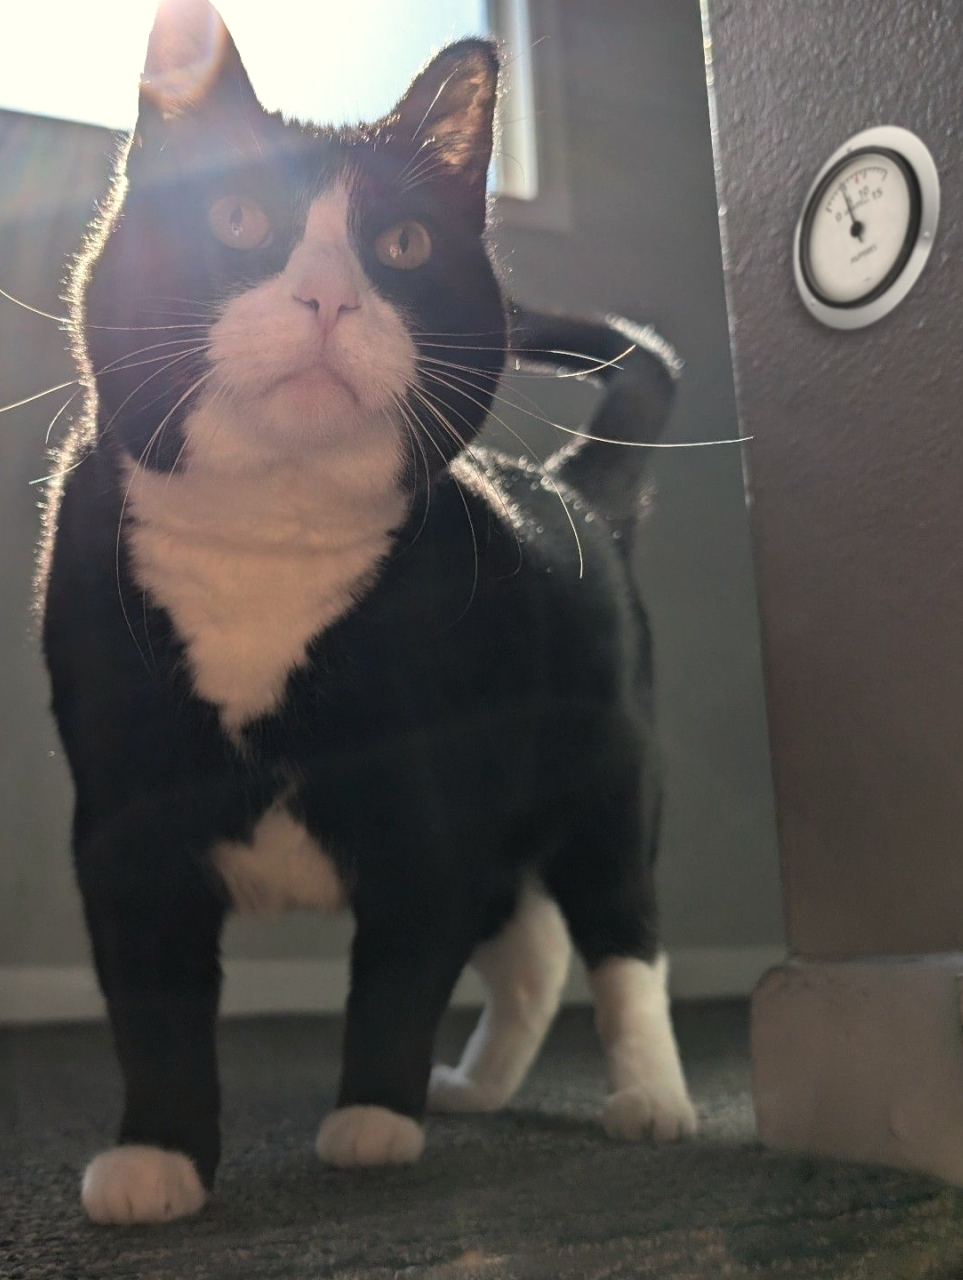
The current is {"value": 5, "unit": "A"}
